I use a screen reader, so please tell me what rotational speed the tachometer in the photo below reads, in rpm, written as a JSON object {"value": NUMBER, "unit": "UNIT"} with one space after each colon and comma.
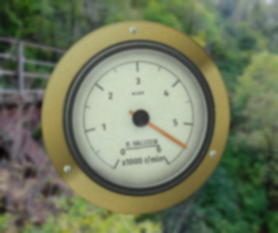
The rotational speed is {"value": 5500, "unit": "rpm"}
